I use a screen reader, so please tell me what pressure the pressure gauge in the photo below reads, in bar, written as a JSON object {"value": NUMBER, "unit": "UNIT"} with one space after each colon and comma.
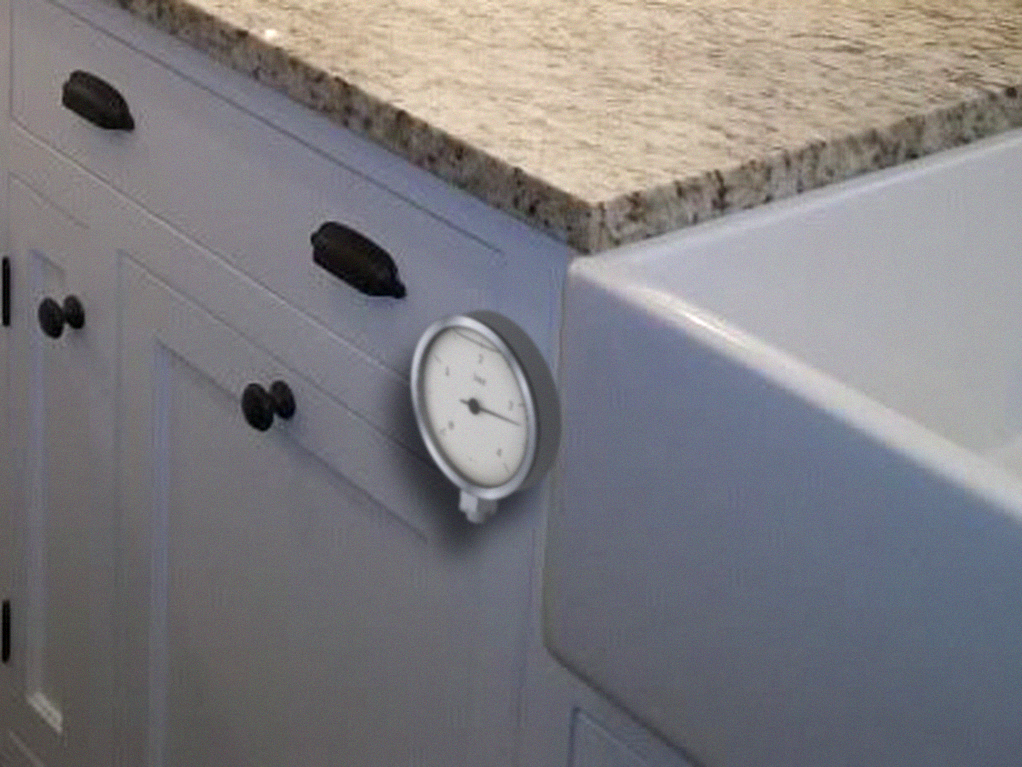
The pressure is {"value": 3.25, "unit": "bar"}
